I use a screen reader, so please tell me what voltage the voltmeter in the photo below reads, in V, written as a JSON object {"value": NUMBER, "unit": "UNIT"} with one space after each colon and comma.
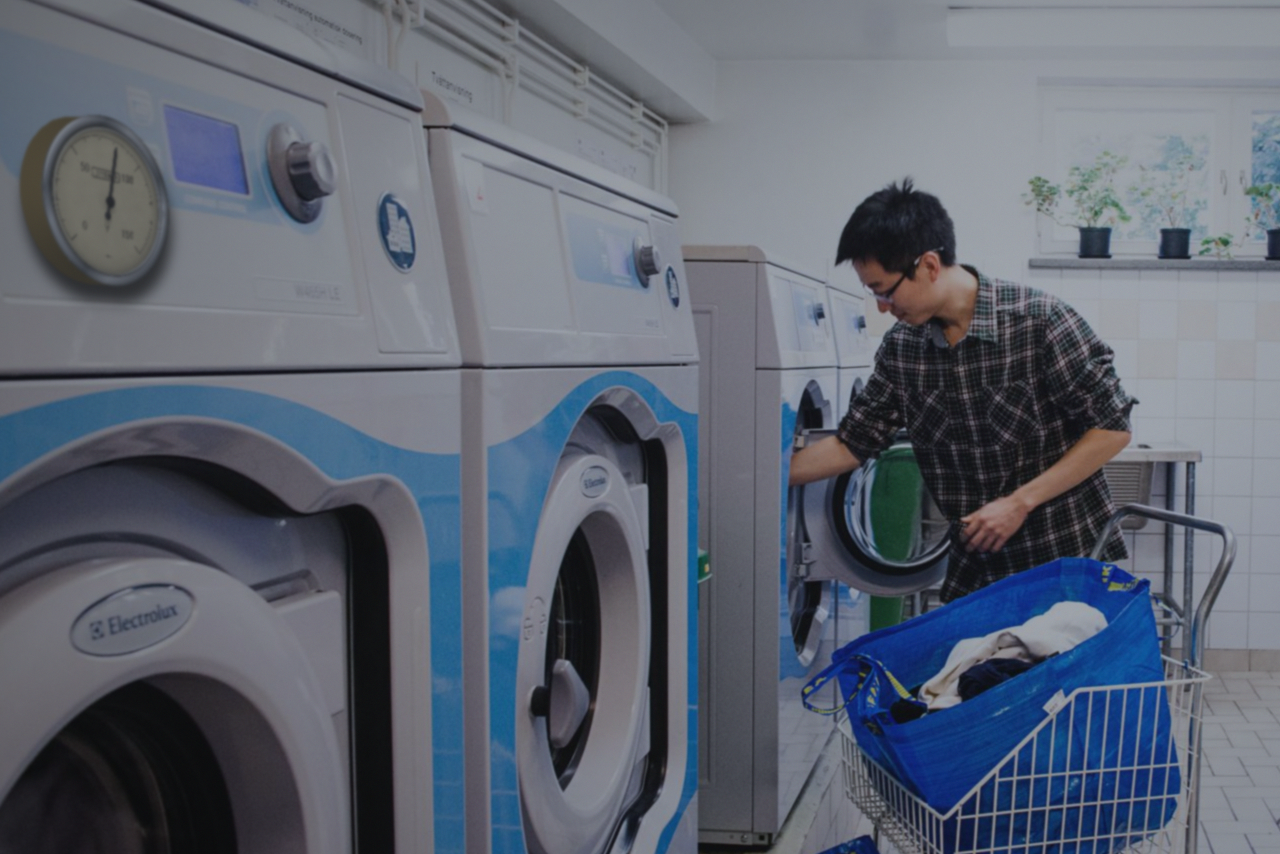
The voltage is {"value": 80, "unit": "V"}
